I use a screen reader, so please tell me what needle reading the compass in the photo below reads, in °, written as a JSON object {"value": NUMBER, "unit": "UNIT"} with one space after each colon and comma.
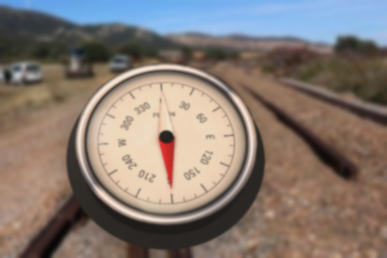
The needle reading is {"value": 180, "unit": "°"}
